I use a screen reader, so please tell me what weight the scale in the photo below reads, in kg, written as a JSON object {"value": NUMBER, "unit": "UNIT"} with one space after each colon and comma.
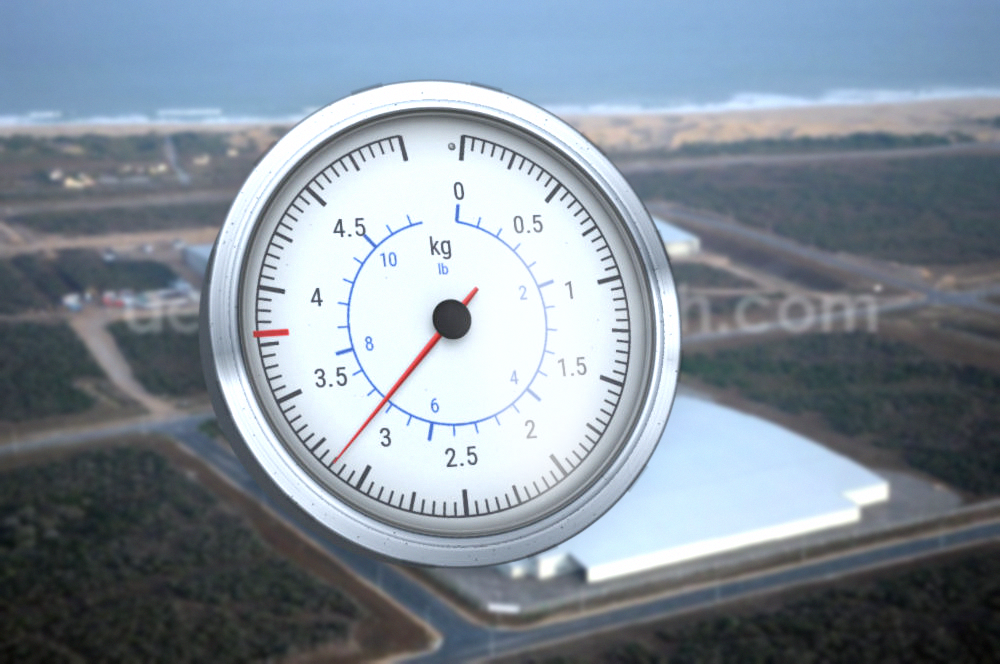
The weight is {"value": 3.15, "unit": "kg"}
